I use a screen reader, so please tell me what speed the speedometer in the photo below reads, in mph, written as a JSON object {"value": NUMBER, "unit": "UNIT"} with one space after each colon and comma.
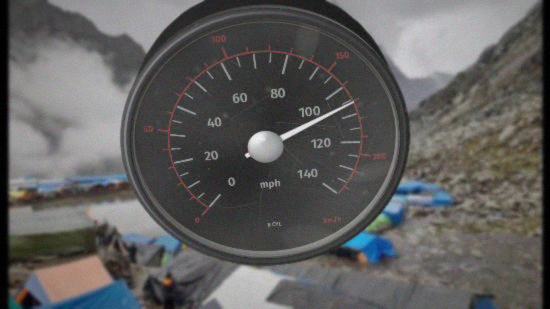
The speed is {"value": 105, "unit": "mph"}
